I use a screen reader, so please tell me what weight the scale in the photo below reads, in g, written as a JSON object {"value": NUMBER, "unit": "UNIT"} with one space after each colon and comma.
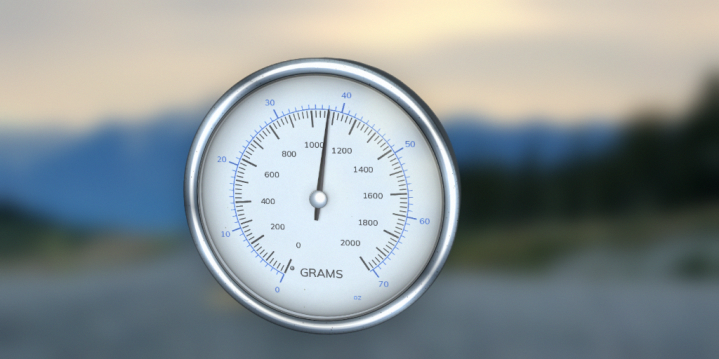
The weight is {"value": 1080, "unit": "g"}
